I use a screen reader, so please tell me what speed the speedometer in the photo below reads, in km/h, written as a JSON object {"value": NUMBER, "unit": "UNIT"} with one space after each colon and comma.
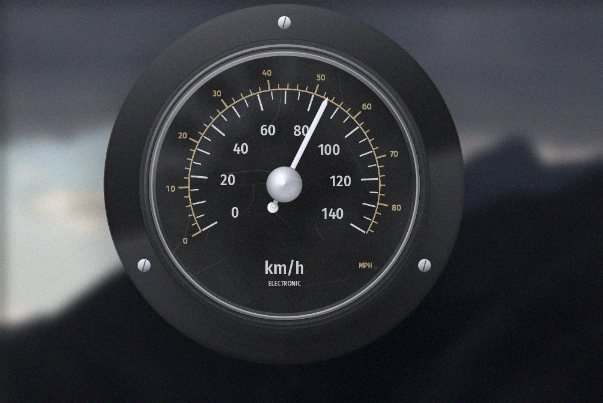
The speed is {"value": 85, "unit": "km/h"}
